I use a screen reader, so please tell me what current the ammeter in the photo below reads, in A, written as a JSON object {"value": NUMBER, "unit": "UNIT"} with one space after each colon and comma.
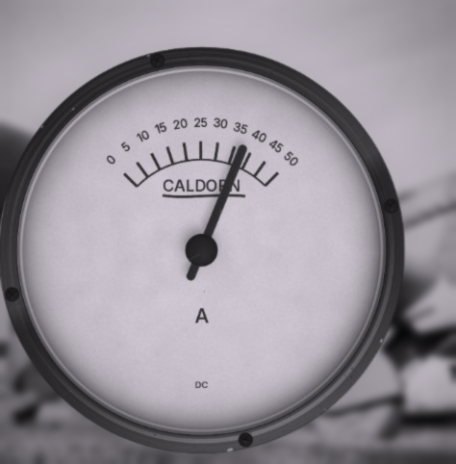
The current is {"value": 37.5, "unit": "A"}
